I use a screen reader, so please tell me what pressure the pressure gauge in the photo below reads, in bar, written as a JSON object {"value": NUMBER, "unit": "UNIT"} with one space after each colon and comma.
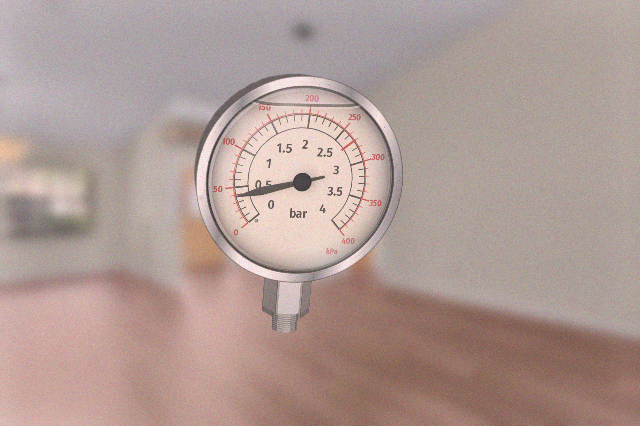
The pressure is {"value": 0.4, "unit": "bar"}
